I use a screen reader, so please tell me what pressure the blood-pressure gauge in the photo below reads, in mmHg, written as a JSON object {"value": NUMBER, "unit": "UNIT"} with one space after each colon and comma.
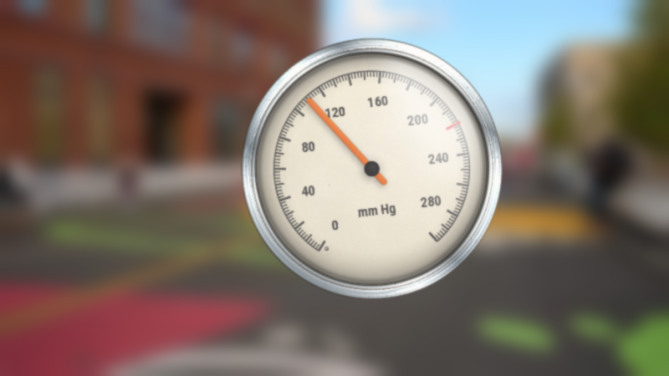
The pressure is {"value": 110, "unit": "mmHg"}
